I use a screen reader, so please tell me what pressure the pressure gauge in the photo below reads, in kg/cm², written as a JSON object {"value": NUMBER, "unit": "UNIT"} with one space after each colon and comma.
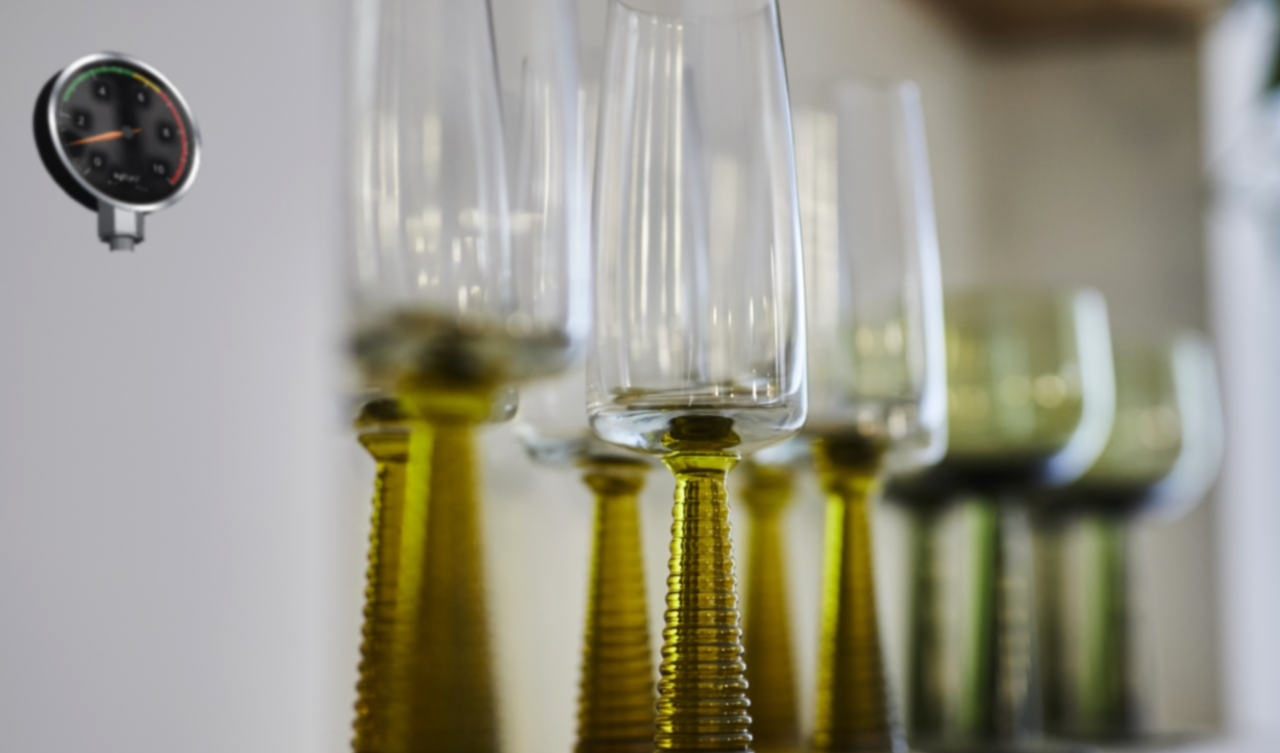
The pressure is {"value": 1, "unit": "kg/cm²"}
